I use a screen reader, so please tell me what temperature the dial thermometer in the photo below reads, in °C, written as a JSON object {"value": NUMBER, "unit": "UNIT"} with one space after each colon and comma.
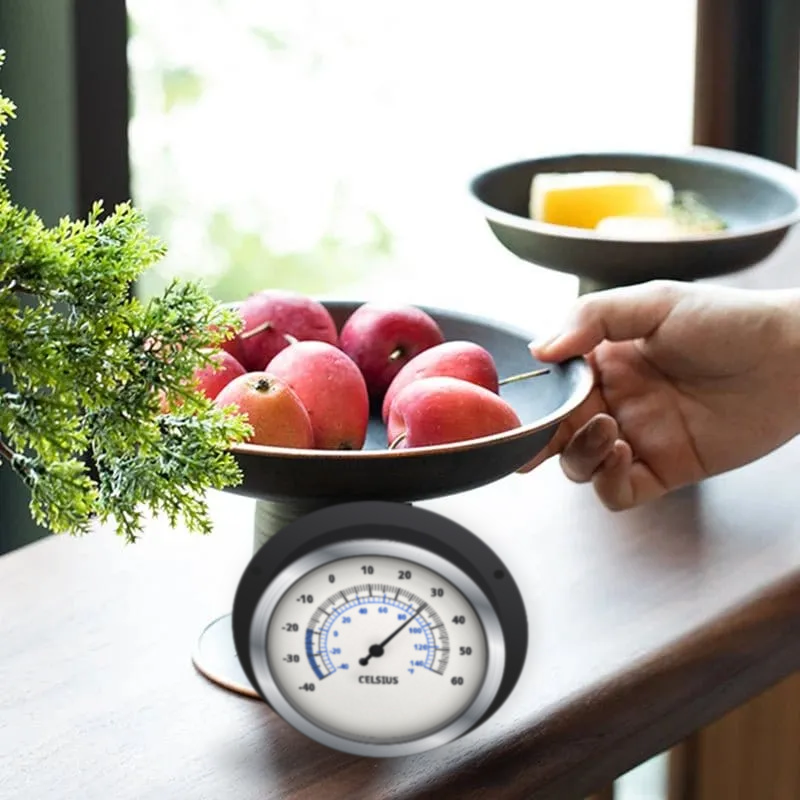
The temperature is {"value": 30, "unit": "°C"}
